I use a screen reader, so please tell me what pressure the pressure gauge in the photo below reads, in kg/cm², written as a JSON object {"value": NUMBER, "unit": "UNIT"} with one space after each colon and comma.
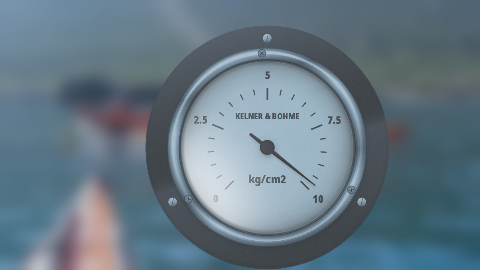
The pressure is {"value": 9.75, "unit": "kg/cm²"}
